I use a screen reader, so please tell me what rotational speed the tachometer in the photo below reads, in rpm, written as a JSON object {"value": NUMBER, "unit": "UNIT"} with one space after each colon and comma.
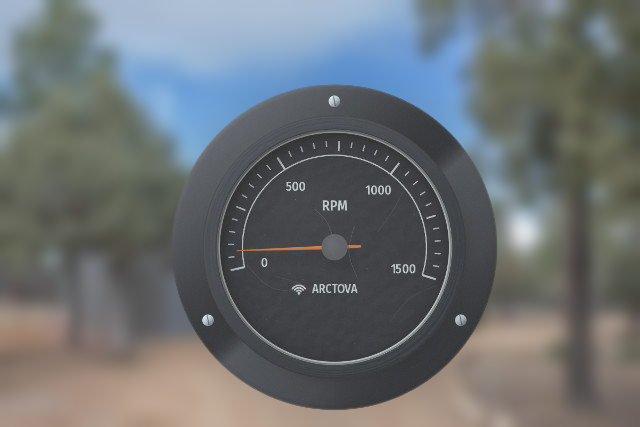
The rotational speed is {"value": 75, "unit": "rpm"}
